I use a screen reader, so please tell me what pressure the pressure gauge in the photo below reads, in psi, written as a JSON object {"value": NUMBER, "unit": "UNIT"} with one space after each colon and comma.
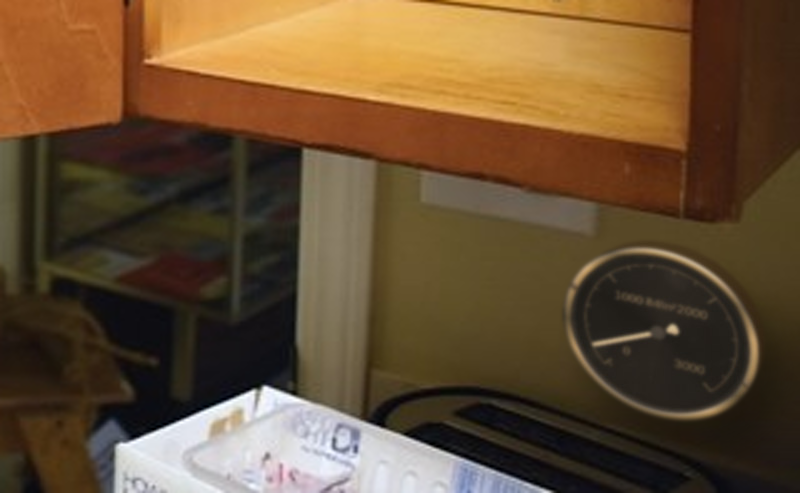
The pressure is {"value": 200, "unit": "psi"}
